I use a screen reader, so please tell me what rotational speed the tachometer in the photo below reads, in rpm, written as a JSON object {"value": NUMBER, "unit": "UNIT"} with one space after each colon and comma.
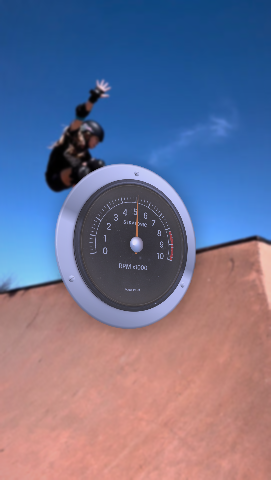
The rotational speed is {"value": 5000, "unit": "rpm"}
